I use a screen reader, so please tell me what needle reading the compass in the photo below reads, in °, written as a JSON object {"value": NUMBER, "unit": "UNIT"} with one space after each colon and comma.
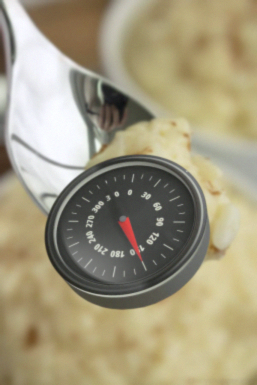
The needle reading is {"value": 150, "unit": "°"}
